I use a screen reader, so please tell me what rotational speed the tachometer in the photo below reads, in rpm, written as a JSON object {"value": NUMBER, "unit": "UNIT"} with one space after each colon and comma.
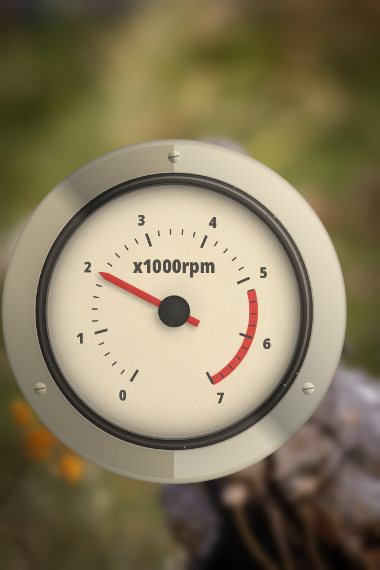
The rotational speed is {"value": 2000, "unit": "rpm"}
